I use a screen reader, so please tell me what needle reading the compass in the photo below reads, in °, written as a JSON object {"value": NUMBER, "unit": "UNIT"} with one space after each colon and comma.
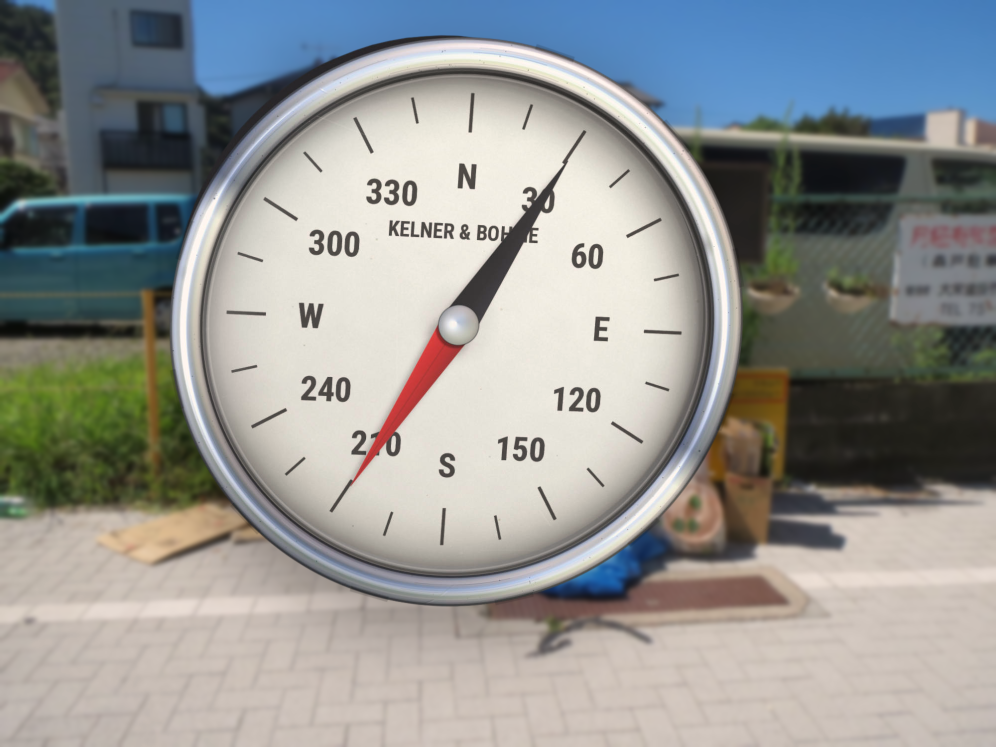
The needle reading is {"value": 210, "unit": "°"}
